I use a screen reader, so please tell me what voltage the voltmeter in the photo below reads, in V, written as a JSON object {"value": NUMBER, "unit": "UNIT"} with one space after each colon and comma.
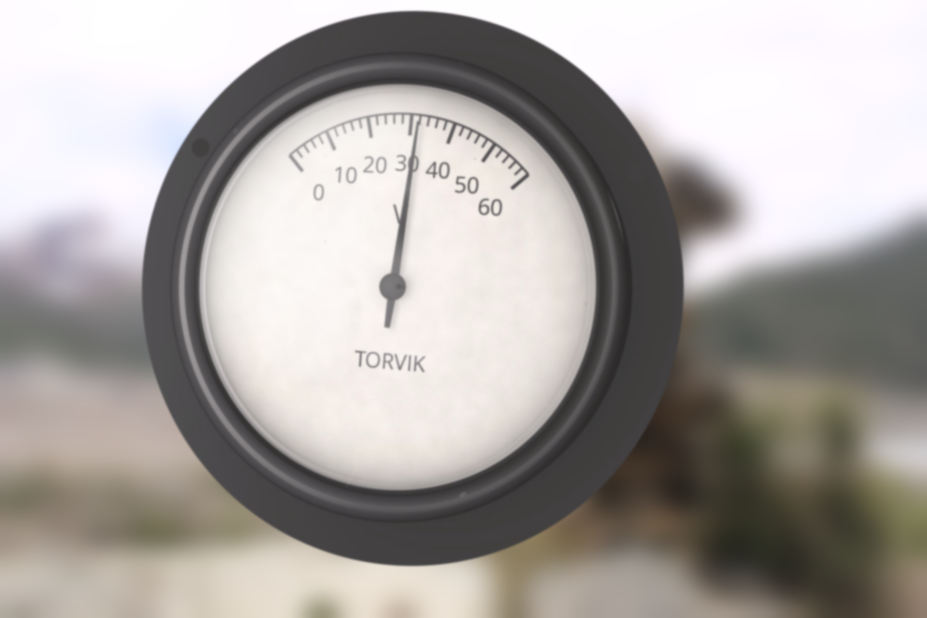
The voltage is {"value": 32, "unit": "V"}
